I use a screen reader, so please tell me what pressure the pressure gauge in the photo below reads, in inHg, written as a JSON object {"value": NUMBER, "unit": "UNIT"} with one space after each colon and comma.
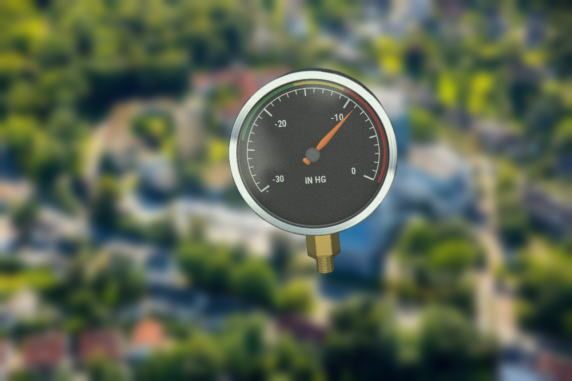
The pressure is {"value": -9, "unit": "inHg"}
